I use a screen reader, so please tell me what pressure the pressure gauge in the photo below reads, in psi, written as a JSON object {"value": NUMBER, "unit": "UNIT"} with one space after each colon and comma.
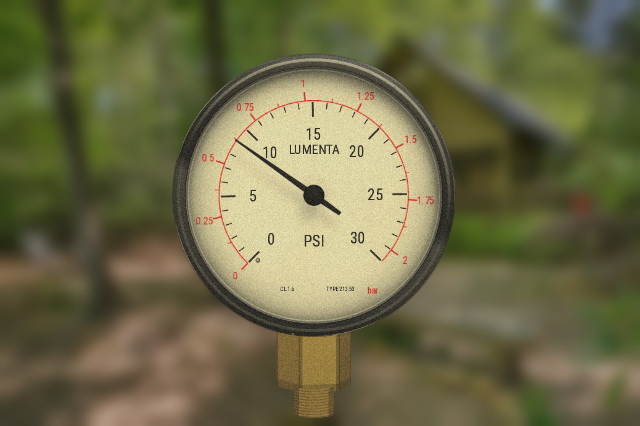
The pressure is {"value": 9, "unit": "psi"}
